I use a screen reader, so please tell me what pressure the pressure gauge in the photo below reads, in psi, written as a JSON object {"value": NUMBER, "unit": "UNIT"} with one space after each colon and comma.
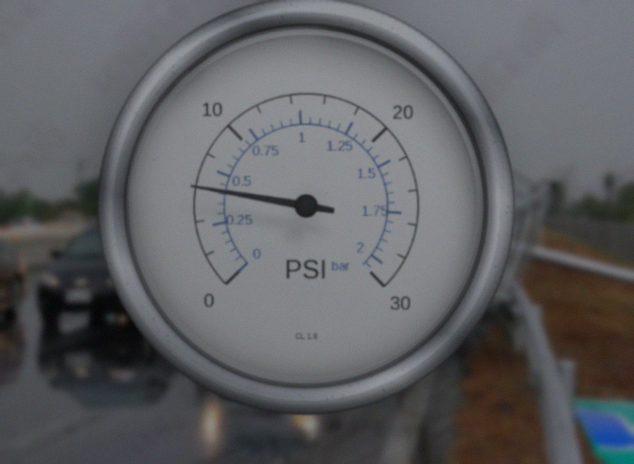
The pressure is {"value": 6, "unit": "psi"}
